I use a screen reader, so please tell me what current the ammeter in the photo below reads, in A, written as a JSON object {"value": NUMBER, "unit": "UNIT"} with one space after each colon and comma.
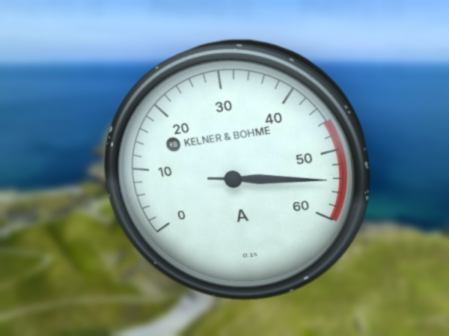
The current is {"value": 54, "unit": "A"}
